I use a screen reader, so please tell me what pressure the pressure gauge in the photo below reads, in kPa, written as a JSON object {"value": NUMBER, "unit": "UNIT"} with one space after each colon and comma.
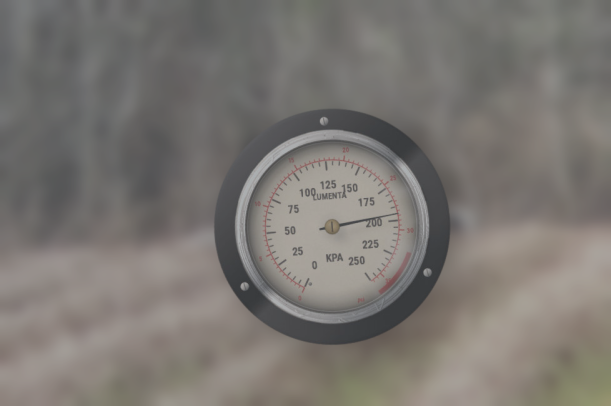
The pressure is {"value": 195, "unit": "kPa"}
